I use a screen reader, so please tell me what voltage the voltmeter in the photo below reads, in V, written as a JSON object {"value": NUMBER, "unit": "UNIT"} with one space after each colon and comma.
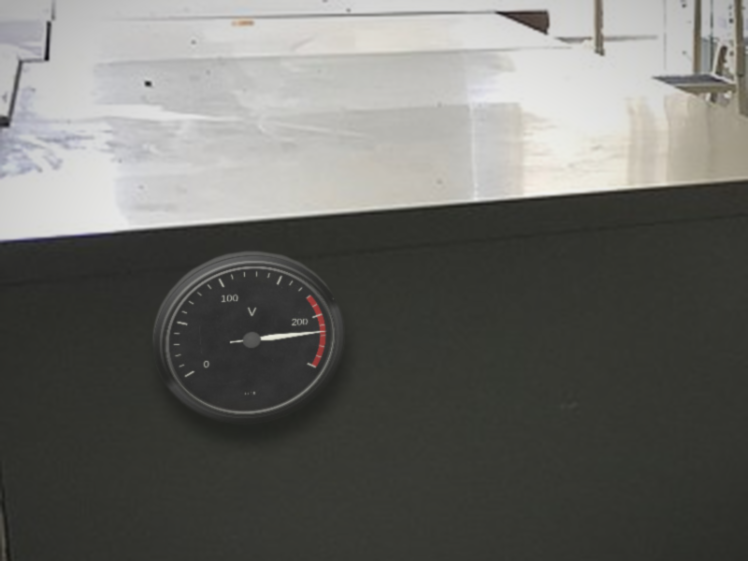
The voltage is {"value": 215, "unit": "V"}
